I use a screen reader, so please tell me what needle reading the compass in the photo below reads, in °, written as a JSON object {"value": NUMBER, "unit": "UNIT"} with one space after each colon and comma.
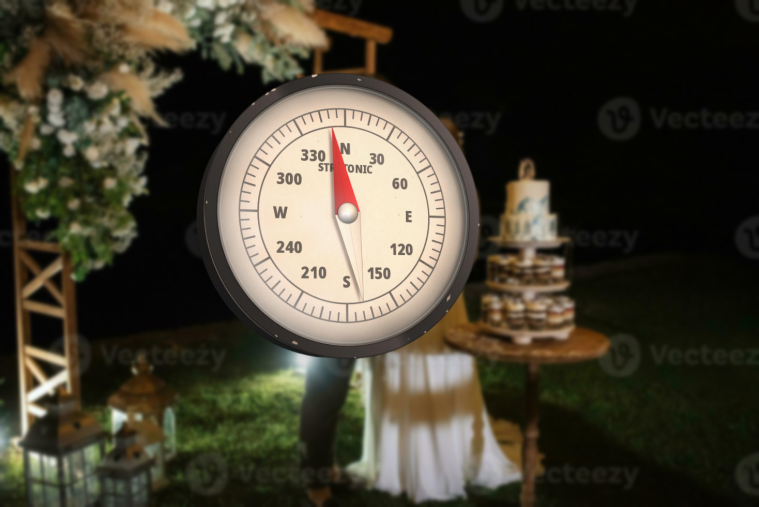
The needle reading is {"value": 350, "unit": "°"}
